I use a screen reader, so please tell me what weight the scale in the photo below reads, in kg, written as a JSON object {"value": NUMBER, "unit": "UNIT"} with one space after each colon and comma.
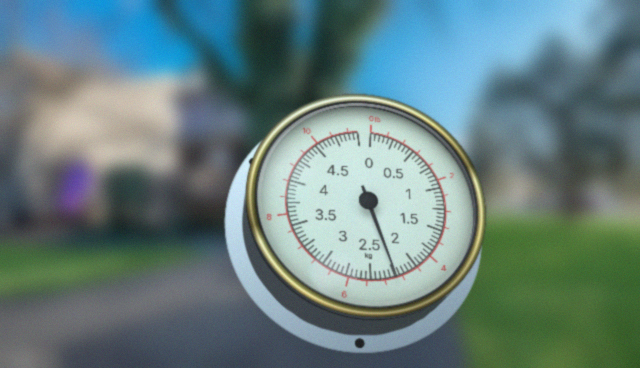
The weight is {"value": 2.25, "unit": "kg"}
